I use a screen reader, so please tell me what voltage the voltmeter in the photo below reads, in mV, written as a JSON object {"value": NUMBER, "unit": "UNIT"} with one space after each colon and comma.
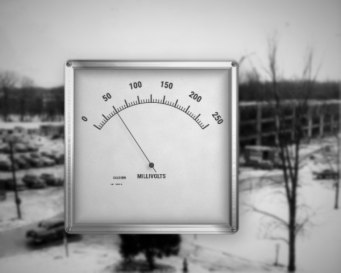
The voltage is {"value": 50, "unit": "mV"}
